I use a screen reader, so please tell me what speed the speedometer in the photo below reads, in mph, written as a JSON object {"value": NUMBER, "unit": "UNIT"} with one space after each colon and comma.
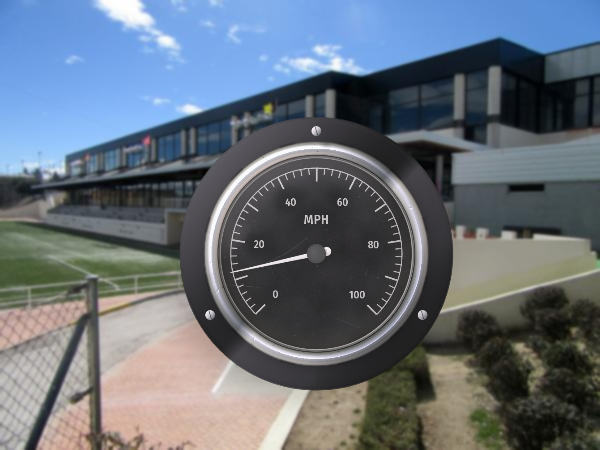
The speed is {"value": 12, "unit": "mph"}
